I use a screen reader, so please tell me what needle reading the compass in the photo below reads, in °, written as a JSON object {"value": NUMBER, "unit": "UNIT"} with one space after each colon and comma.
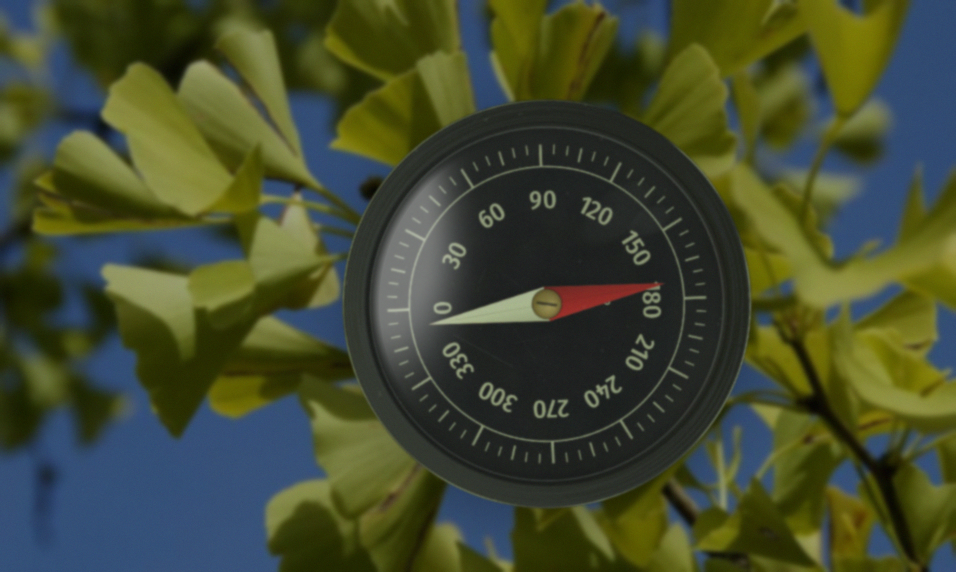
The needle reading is {"value": 172.5, "unit": "°"}
